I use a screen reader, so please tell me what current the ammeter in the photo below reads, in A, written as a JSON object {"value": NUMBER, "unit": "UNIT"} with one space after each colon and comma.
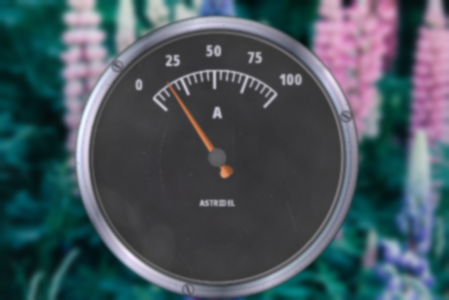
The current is {"value": 15, "unit": "A"}
